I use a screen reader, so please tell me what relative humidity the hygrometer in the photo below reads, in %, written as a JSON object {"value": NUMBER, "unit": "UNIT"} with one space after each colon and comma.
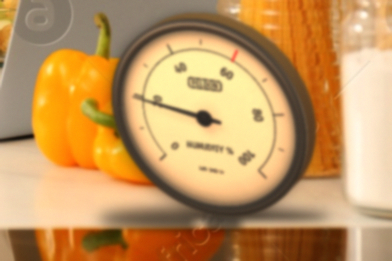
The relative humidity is {"value": 20, "unit": "%"}
